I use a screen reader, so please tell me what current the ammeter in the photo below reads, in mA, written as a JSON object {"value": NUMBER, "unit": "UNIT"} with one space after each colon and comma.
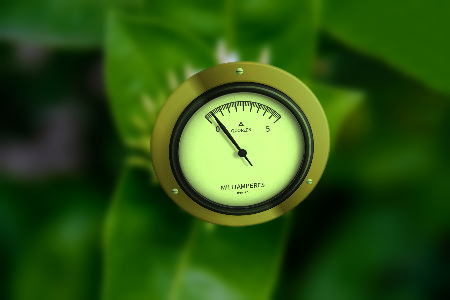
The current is {"value": 0.5, "unit": "mA"}
